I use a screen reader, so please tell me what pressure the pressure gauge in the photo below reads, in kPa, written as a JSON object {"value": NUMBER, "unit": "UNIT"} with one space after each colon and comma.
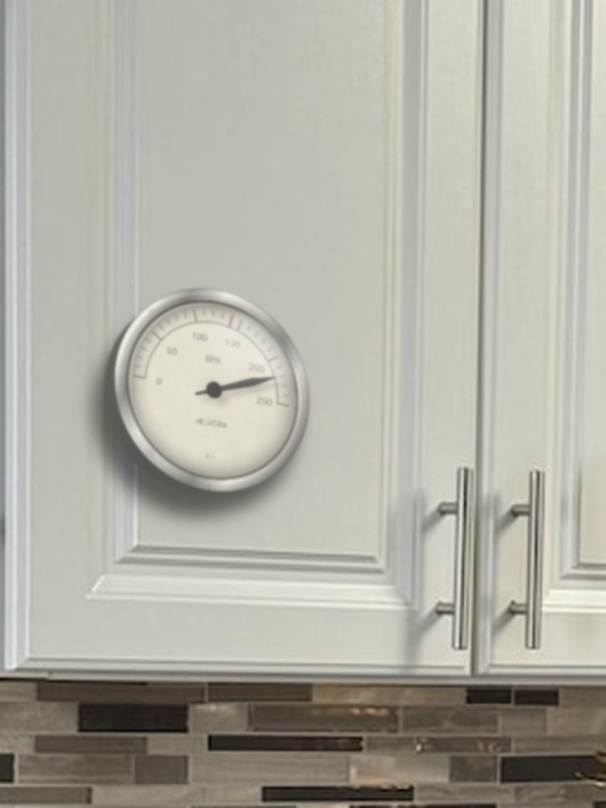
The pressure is {"value": 220, "unit": "kPa"}
